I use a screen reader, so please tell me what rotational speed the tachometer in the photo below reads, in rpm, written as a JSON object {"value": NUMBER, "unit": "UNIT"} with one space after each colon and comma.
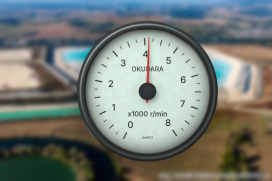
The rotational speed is {"value": 4125, "unit": "rpm"}
